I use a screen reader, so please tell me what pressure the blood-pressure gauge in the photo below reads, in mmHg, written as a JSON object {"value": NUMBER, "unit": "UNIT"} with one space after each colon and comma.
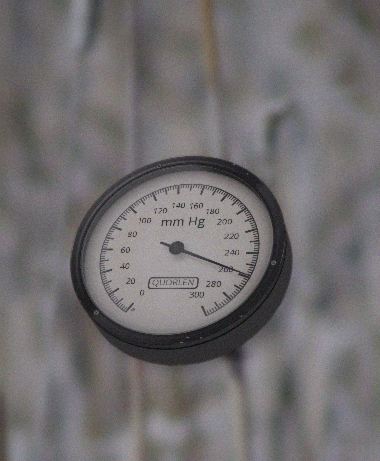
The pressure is {"value": 260, "unit": "mmHg"}
